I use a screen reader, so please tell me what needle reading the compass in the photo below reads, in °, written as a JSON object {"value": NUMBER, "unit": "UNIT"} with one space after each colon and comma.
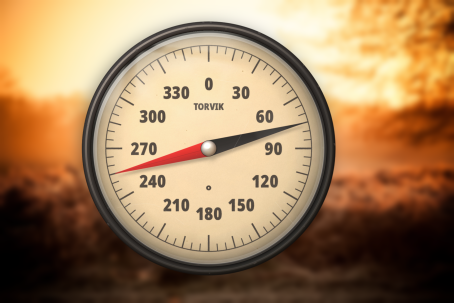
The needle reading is {"value": 255, "unit": "°"}
